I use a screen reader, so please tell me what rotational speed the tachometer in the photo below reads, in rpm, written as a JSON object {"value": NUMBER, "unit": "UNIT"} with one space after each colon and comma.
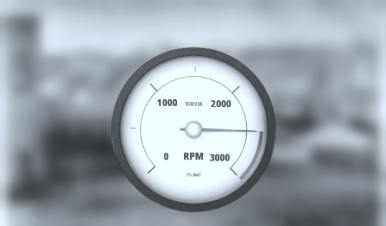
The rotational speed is {"value": 2500, "unit": "rpm"}
